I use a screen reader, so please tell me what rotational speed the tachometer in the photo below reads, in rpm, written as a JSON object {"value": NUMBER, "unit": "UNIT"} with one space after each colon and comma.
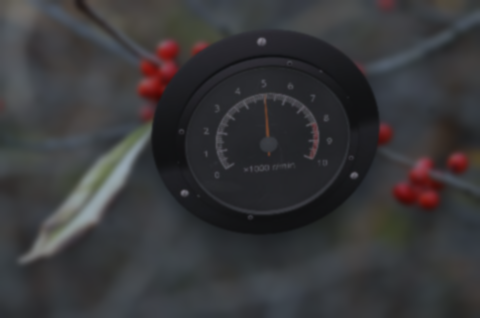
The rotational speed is {"value": 5000, "unit": "rpm"}
